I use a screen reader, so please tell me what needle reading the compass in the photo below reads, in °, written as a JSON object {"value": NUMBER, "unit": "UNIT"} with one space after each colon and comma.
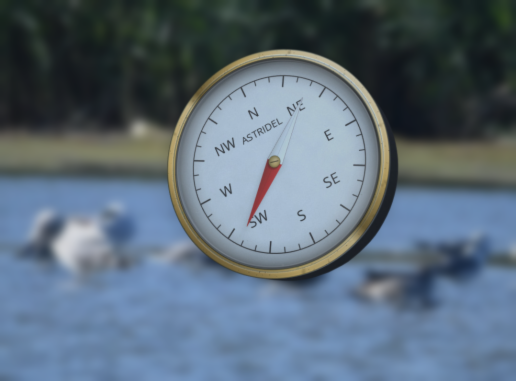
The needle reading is {"value": 230, "unit": "°"}
